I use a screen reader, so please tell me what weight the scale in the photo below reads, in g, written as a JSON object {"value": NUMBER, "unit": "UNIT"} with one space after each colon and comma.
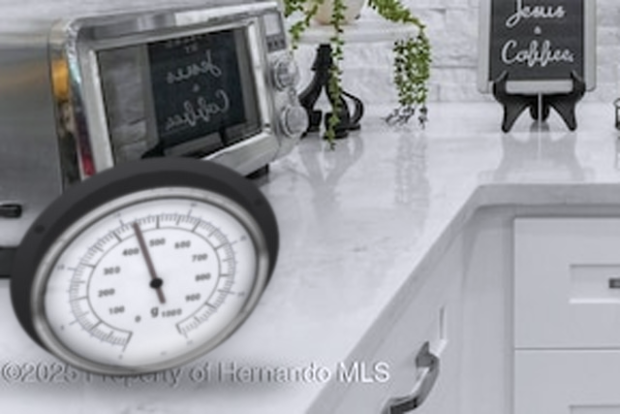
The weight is {"value": 450, "unit": "g"}
